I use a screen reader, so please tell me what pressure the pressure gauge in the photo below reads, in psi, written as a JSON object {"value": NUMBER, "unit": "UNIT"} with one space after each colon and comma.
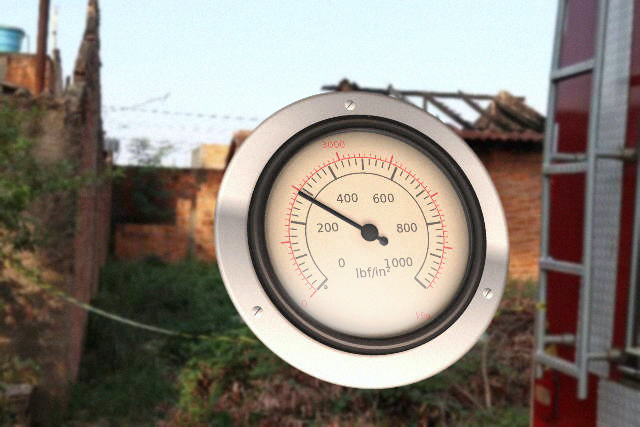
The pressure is {"value": 280, "unit": "psi"}
